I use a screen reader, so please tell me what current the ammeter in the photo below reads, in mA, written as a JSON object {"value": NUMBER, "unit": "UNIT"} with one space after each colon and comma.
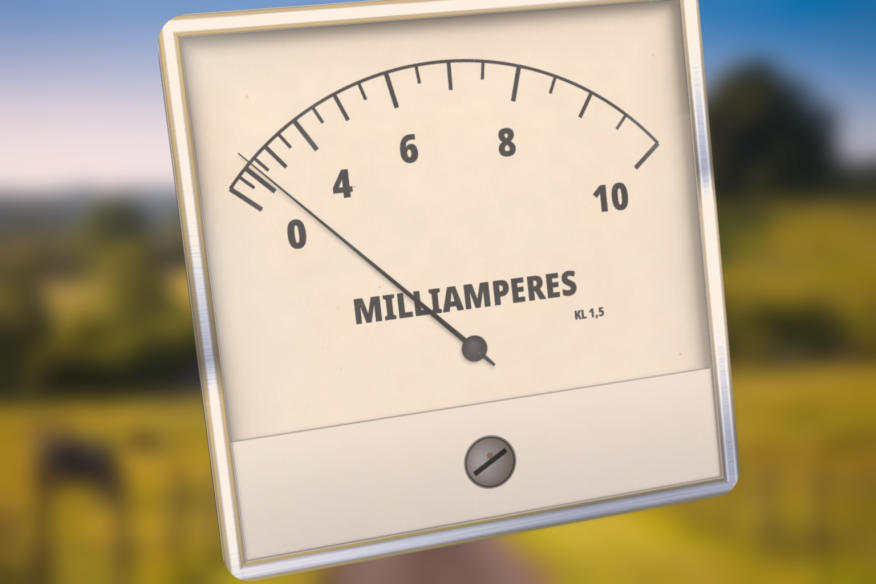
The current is {"value": 2.25, "unit": "mA"}
